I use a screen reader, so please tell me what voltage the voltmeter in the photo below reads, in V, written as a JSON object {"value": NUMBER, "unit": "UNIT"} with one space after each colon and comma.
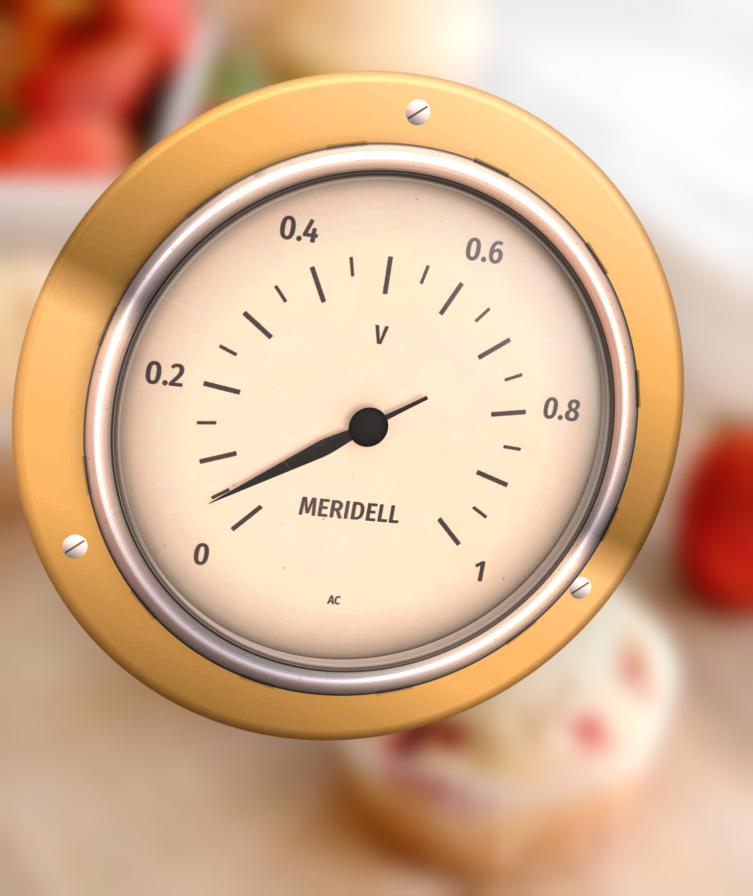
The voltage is {"value": 0.05, "unit": "V"}
